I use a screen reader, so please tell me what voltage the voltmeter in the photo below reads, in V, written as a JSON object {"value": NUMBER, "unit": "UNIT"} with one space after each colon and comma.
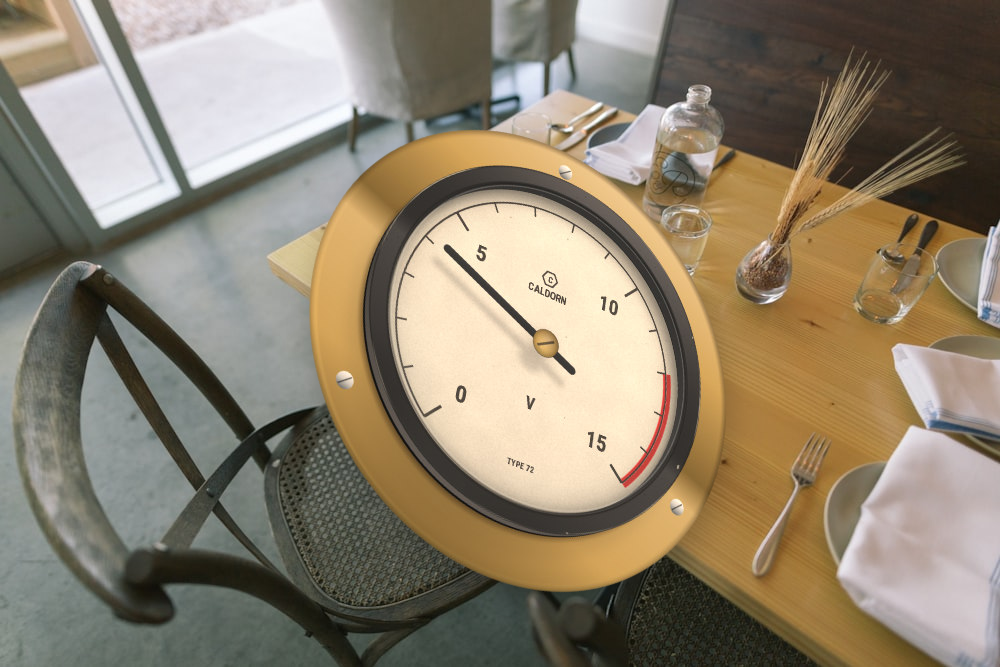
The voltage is {"value": 4, "unit": "V"}
